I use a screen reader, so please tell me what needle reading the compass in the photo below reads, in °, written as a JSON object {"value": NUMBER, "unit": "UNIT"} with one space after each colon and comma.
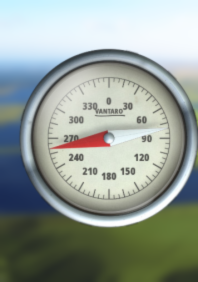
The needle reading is {"value": 260, "unit": "°"}
